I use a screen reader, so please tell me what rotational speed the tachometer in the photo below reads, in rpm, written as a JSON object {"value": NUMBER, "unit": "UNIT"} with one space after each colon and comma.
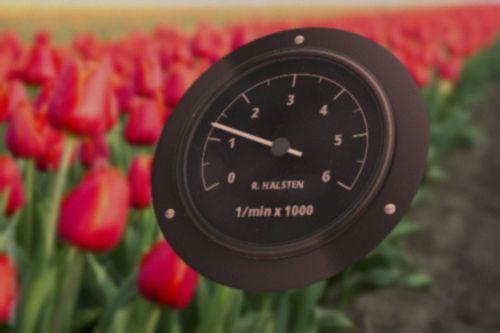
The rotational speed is {"value": 1250, "unit": "rpm"}
